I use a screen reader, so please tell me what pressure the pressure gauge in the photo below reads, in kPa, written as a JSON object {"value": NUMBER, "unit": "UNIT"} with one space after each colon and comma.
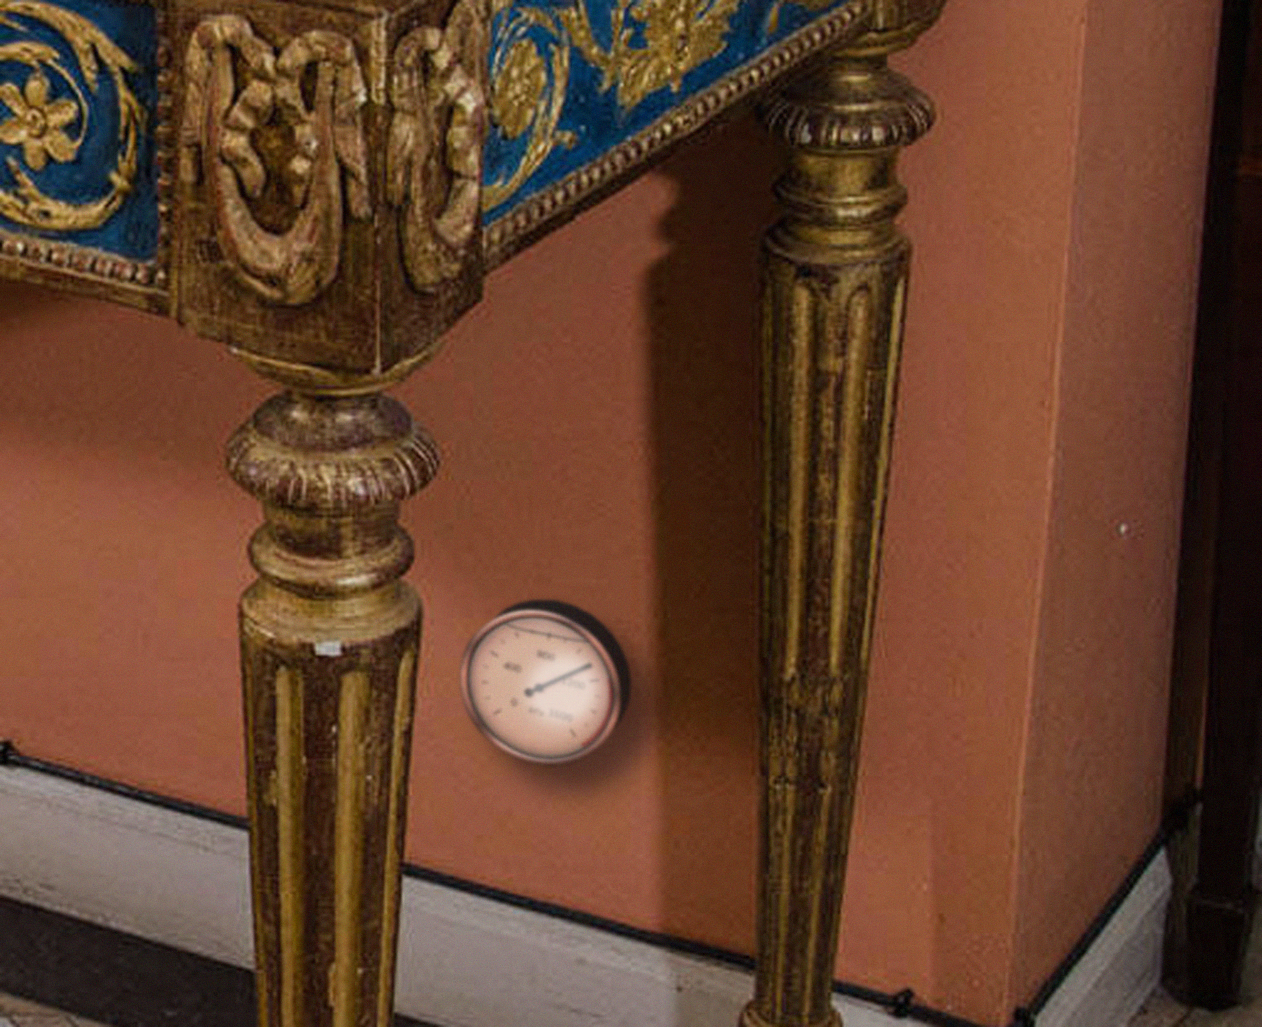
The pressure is {"value": 1100, "unit": "kPa"}
